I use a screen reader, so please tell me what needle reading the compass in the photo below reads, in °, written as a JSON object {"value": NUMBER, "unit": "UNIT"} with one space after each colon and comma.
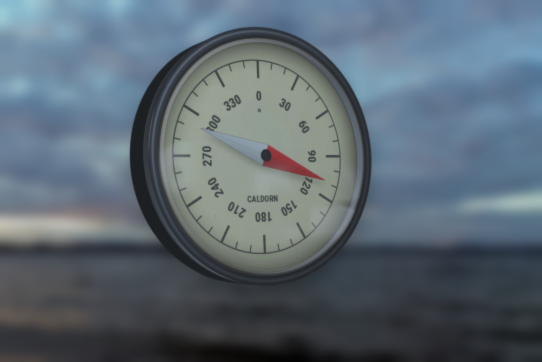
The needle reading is {"value": 110, "unit": "°"}
